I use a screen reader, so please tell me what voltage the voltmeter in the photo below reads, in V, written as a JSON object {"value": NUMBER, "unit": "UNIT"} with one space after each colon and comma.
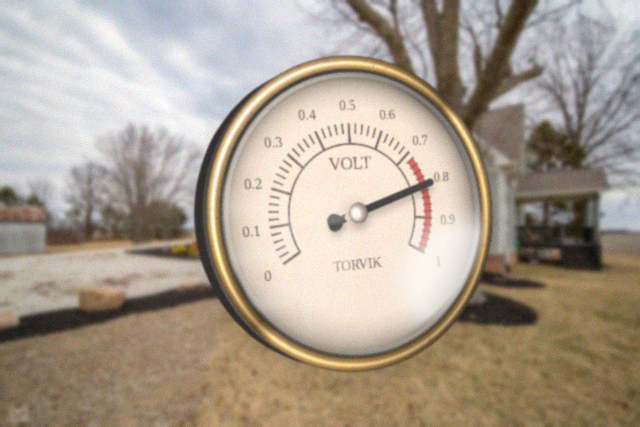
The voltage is {"value": 0.8, "unit": "V"}
